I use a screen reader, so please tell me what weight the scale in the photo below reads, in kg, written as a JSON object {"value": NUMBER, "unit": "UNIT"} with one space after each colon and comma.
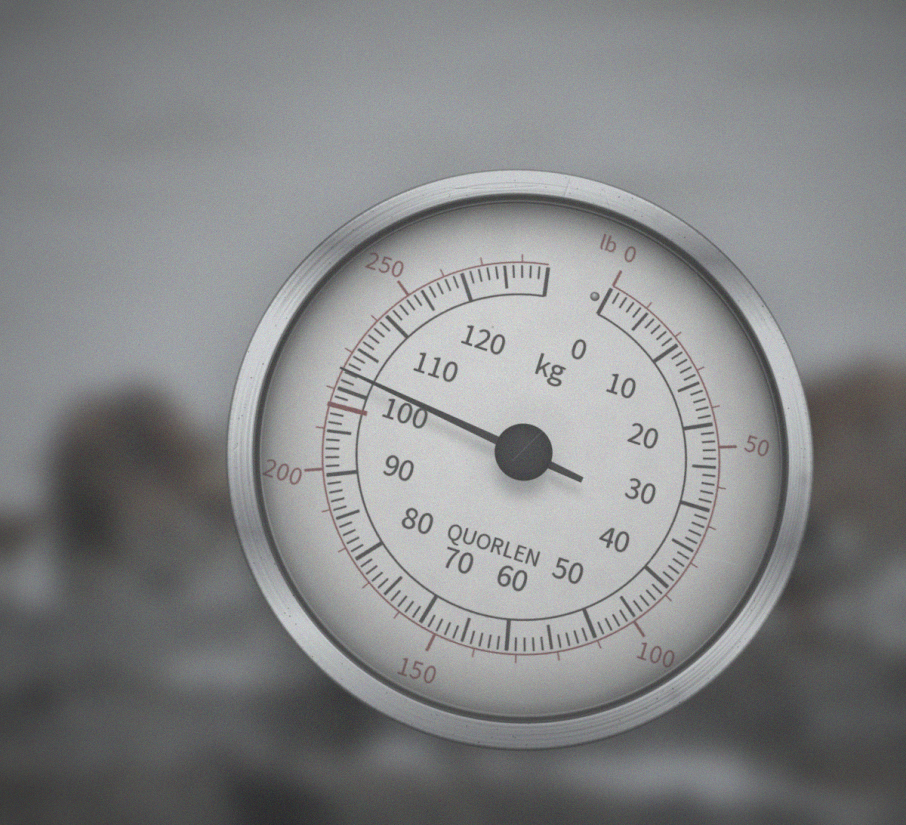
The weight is {"value": 102, "unit": "kg"}
